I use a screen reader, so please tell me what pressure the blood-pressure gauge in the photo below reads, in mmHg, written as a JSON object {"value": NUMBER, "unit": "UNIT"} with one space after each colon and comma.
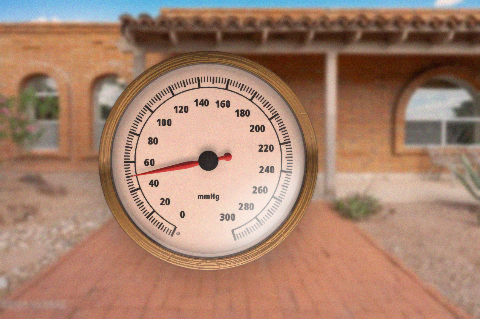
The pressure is {"value": 50, "unit": "mmHg"}
